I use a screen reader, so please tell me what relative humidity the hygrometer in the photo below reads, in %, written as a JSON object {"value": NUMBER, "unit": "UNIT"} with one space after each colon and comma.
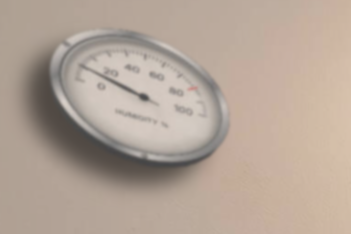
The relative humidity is {"value": 10, "unit": "%"}
